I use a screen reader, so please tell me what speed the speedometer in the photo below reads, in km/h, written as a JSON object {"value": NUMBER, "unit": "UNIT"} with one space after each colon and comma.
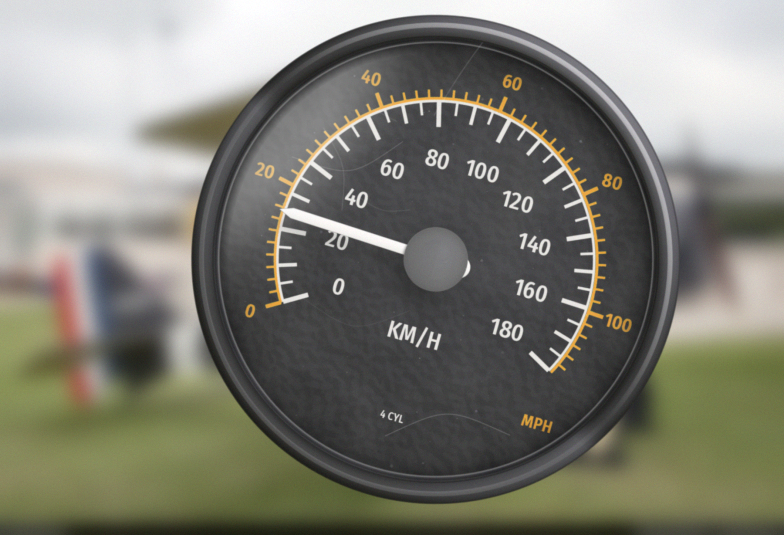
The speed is {"value": 25, "unit": "km/h"}
